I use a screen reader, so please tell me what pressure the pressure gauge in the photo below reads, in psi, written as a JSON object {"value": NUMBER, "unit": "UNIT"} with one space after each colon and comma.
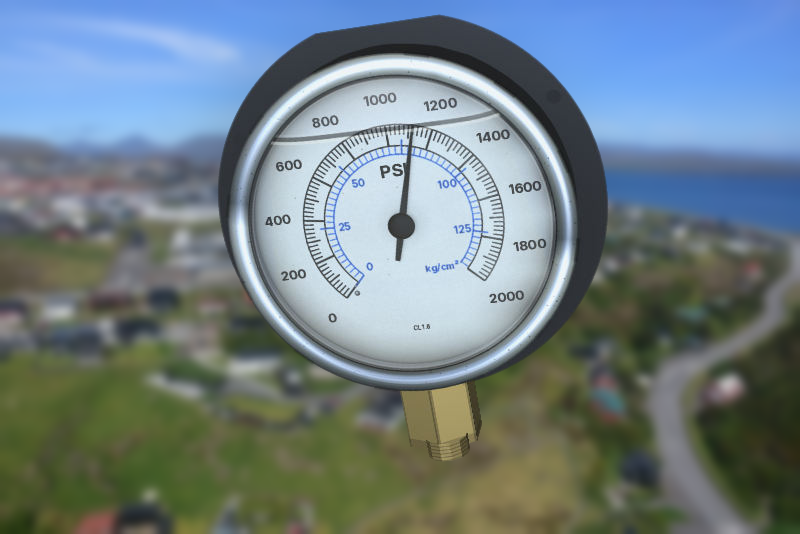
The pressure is {"value": 1120, "unit": "psi"}
